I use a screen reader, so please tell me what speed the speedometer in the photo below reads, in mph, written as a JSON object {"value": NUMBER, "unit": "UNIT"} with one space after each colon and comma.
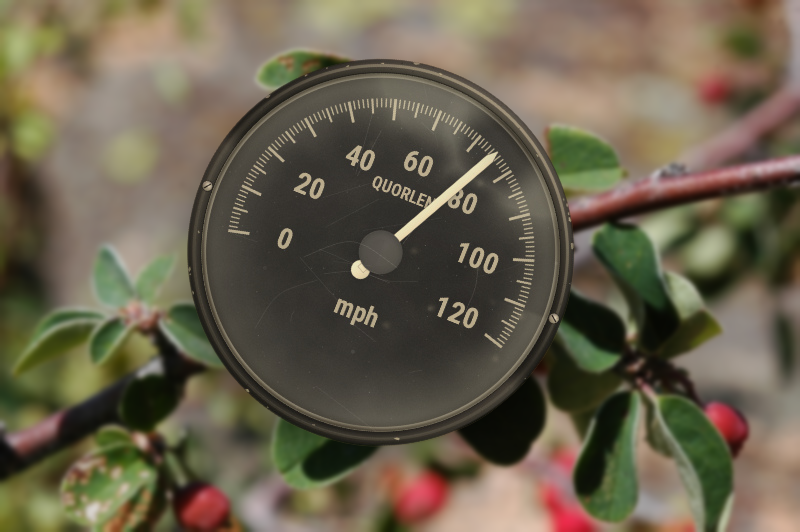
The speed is {"value": 75, "unit": "mph"}
